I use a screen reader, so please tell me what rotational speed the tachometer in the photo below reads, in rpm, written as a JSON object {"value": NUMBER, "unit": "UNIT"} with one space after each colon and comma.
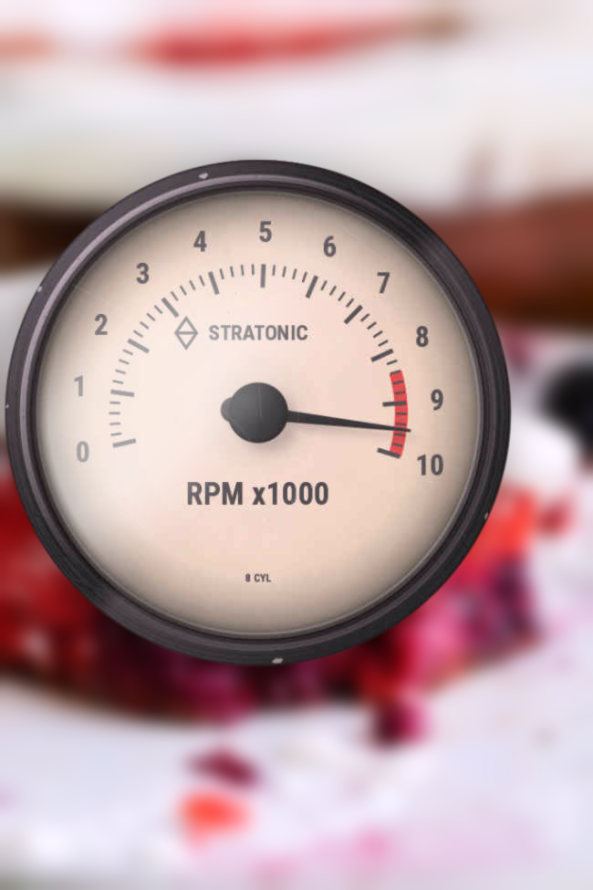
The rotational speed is {"value": 9500, "unit": "rpm"}
